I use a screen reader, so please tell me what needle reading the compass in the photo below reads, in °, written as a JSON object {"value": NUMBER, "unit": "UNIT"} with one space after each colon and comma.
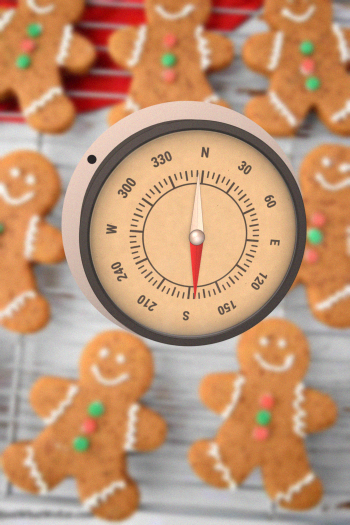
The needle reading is {"value": 175, "unit": "°"}
